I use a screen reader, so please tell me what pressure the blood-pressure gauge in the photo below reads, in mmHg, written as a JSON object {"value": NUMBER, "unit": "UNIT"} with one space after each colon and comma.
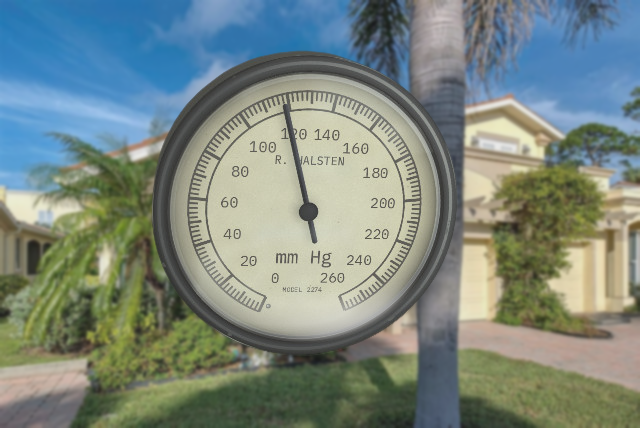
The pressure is {"value": 118, "unit": "mmHg"}
